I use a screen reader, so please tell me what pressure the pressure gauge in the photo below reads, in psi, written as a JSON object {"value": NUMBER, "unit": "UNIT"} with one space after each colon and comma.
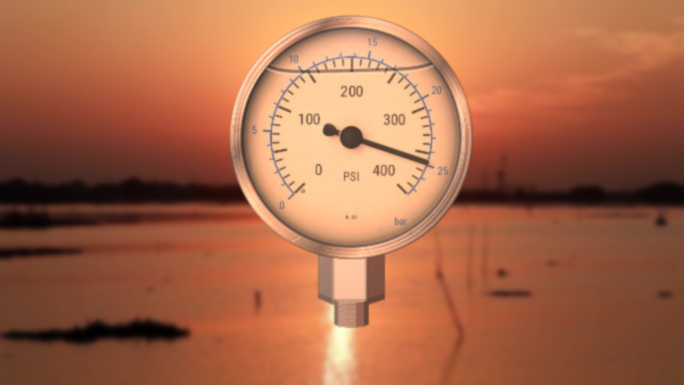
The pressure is {"value": 360, "unit": "psi"}
